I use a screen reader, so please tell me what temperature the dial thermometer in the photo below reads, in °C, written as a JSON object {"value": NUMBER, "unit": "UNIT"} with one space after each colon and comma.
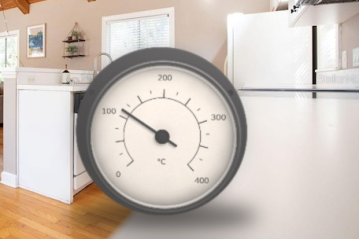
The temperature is {"value": 112.5, "unit": "°C"}
